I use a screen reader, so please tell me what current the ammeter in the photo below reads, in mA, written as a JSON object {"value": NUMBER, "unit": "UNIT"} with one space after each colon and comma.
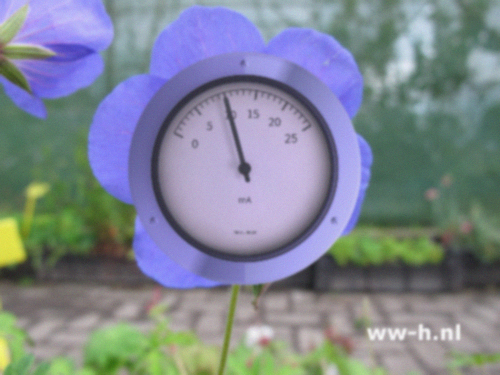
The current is {"value": 10, "unit": "mA"}
